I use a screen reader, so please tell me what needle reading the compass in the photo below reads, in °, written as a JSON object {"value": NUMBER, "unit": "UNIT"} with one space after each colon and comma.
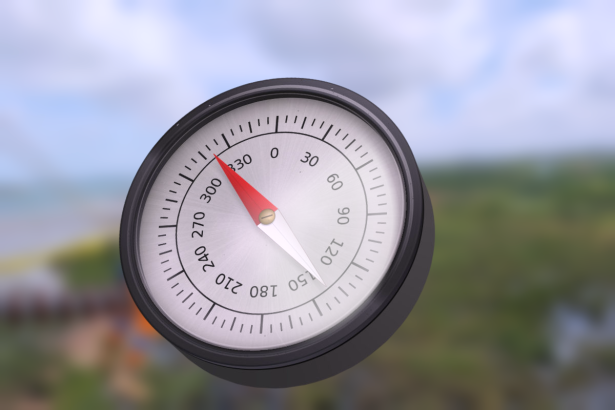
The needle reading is {"value": 320, "unit": "°"}
